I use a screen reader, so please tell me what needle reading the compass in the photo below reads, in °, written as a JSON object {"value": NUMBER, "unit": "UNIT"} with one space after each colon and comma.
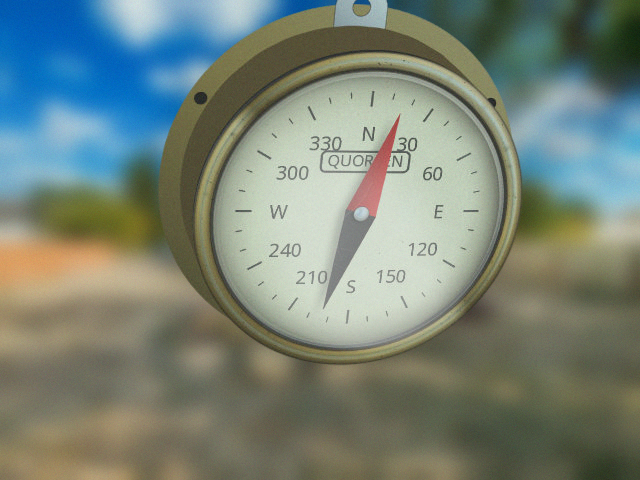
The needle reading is {"value": 15, "unit": "°"}
